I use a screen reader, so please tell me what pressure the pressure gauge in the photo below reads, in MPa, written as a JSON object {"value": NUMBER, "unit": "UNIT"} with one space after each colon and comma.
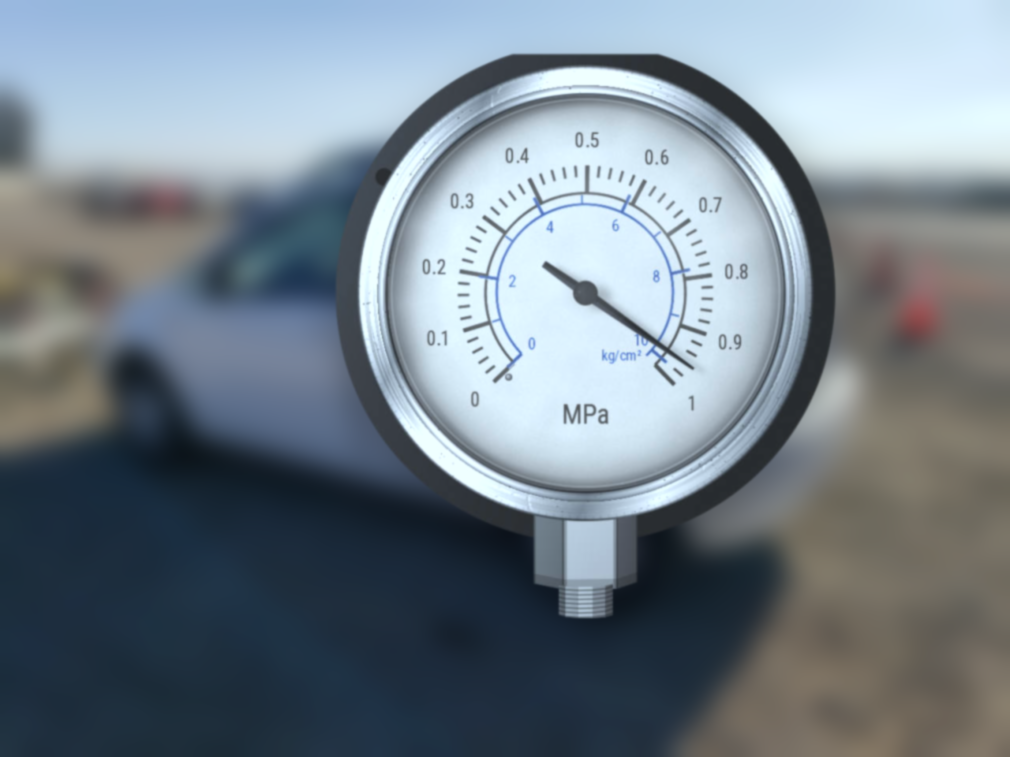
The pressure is {"value": 0.96, "unit": "MPa"}
